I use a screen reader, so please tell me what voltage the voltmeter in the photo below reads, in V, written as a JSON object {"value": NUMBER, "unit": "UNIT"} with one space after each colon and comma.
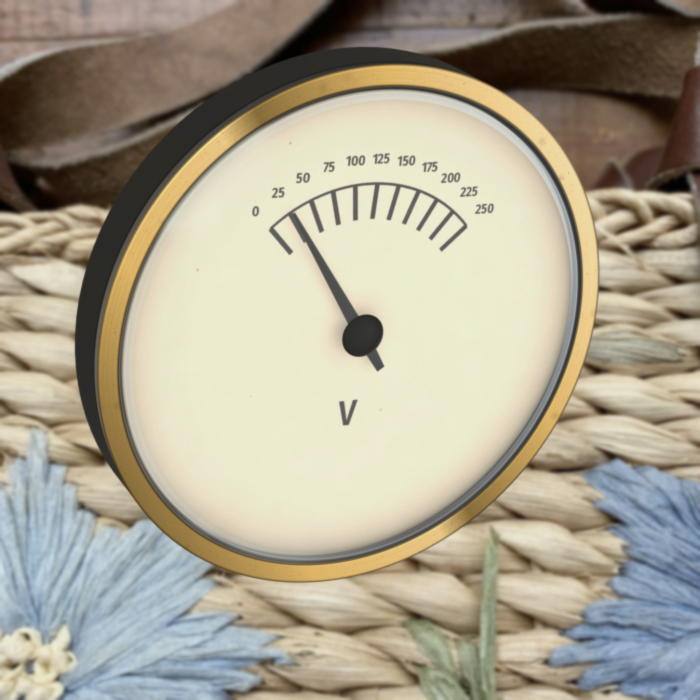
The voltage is {"value": 25, "unit": "V"}
